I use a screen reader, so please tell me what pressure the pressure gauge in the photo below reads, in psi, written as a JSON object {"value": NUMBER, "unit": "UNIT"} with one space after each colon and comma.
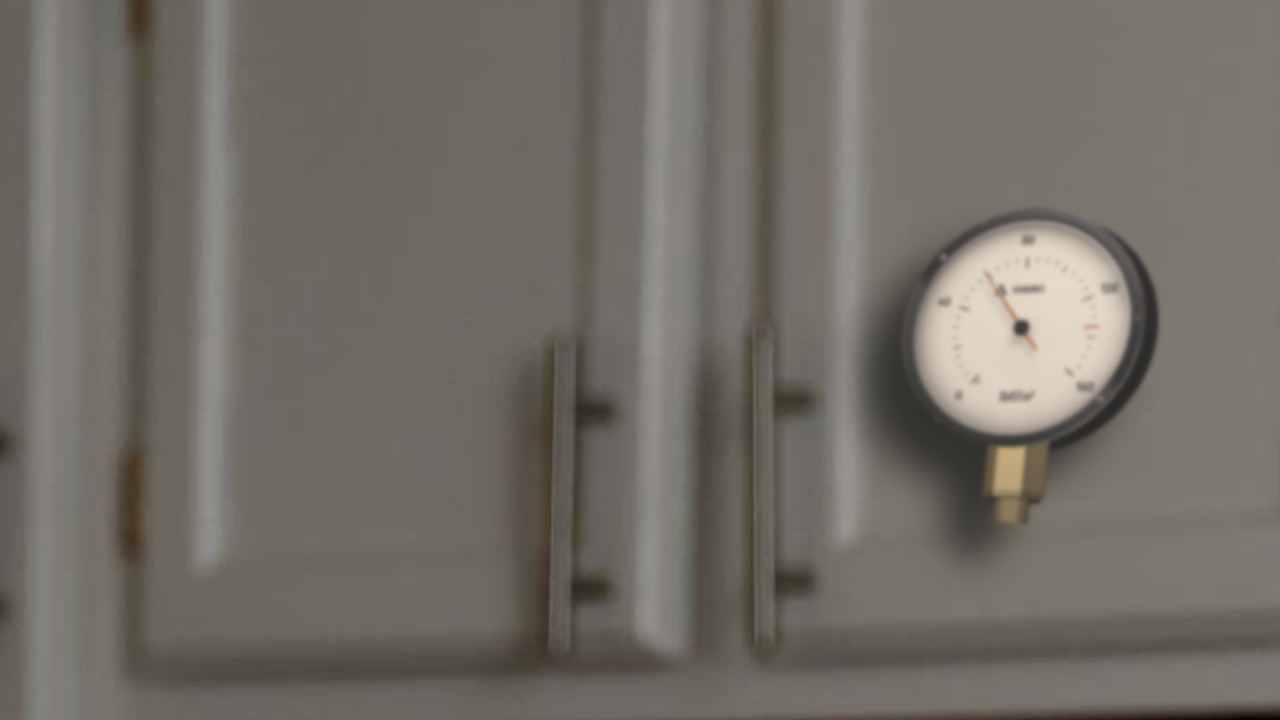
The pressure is {"value": 60, "unit": "psi"}
